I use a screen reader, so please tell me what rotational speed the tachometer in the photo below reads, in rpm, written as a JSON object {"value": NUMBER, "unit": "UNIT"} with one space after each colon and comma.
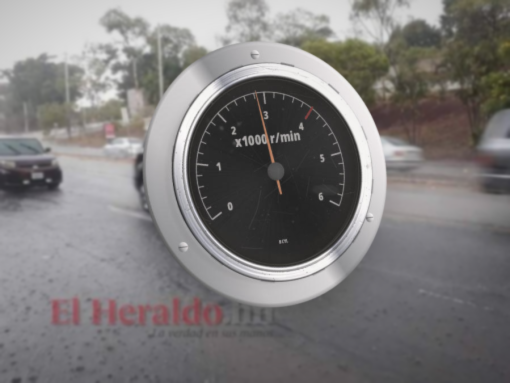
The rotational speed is {"value": 2800, "unit": "rpm"}
